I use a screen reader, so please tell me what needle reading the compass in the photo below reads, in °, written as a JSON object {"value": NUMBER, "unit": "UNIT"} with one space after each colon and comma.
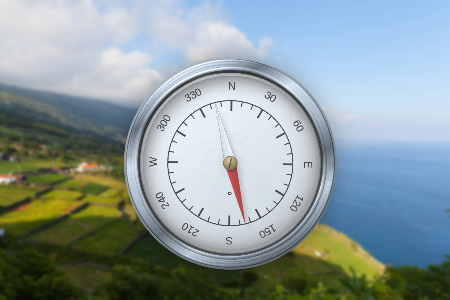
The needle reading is {"value": 165, "unit": "°"}
